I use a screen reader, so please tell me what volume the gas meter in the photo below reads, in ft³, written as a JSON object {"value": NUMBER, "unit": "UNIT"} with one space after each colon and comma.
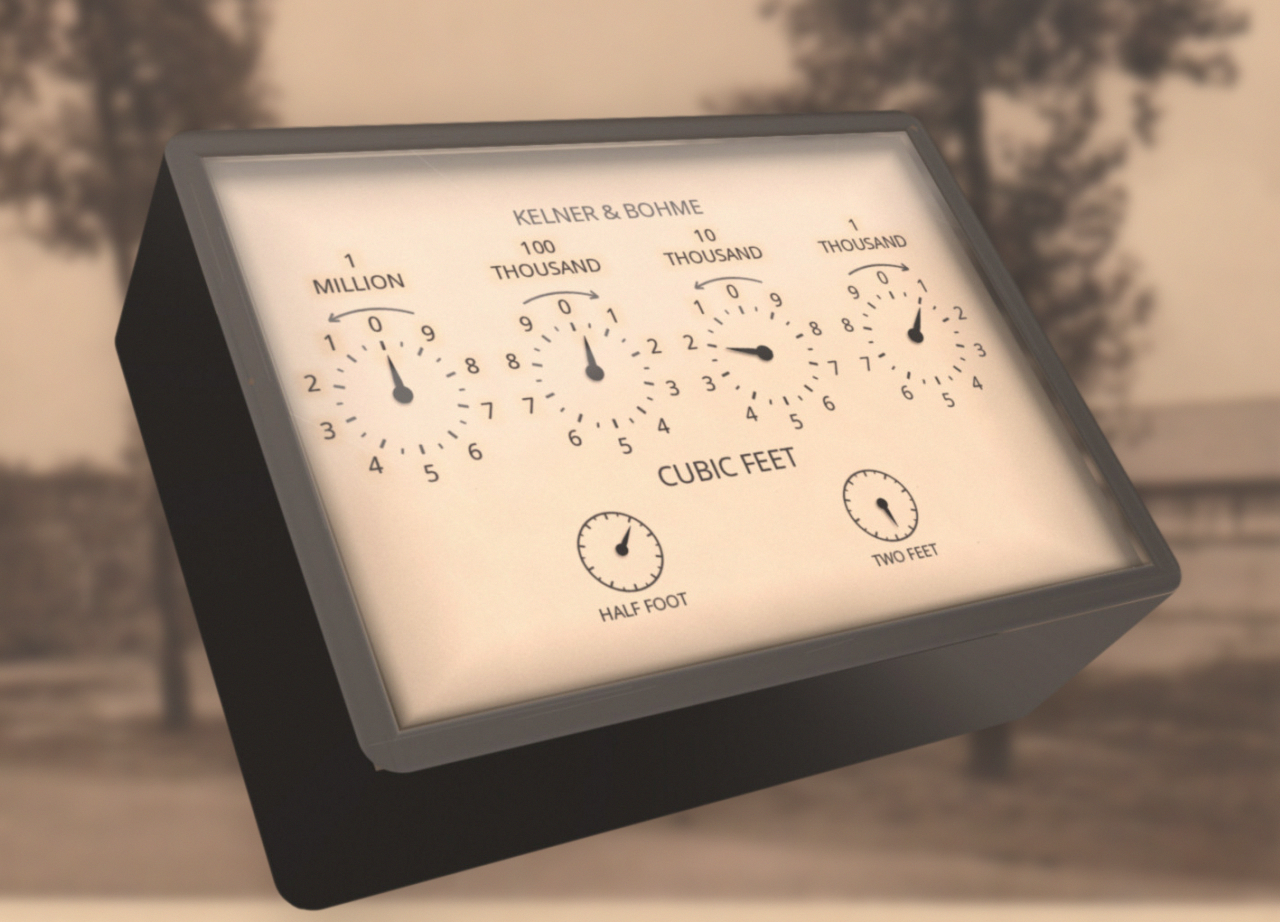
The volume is {"value": 2100, "unit": "ft³"}
